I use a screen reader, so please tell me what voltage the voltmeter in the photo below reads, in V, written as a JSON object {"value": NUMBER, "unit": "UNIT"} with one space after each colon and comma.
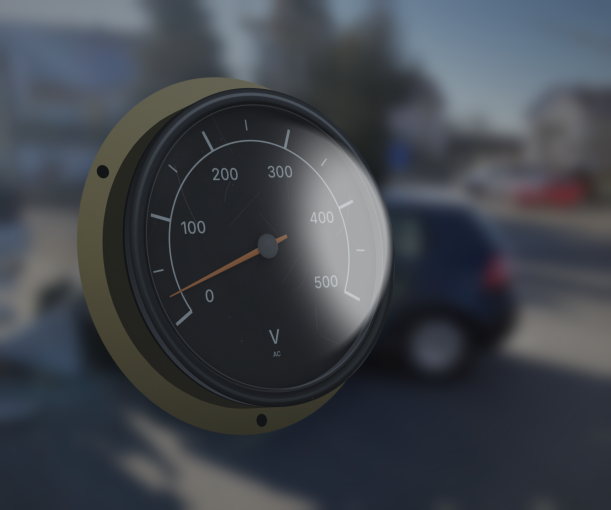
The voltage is {"value": 25, "unit": "V"}
